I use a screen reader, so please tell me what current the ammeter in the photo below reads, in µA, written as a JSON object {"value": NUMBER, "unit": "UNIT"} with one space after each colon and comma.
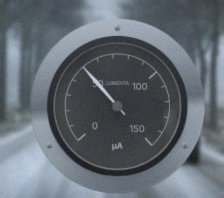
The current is {"value": 50, "unit": "µA"}
